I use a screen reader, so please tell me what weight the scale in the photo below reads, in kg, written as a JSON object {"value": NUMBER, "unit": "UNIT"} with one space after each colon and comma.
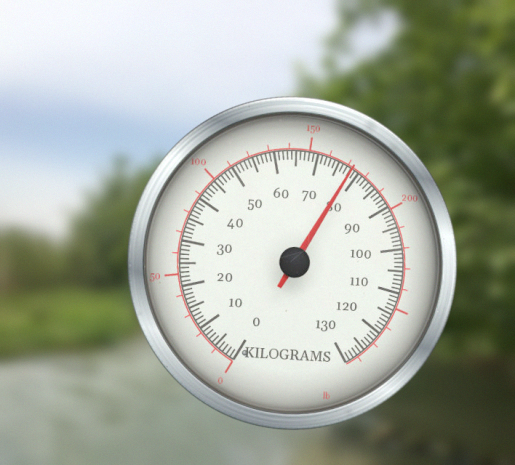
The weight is {"value": 78, "unit": "kg"}
